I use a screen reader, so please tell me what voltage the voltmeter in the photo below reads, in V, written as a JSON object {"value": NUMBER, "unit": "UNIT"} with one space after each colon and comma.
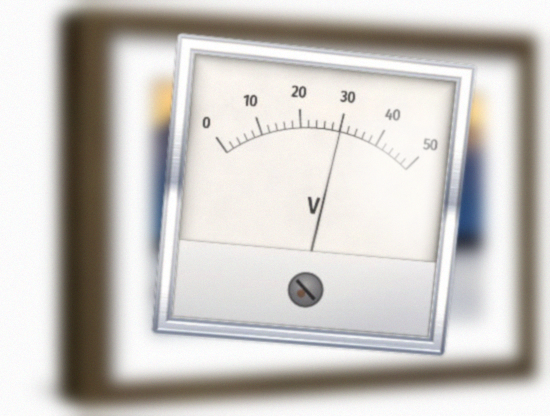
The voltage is {"value": 30, "unit": "V"}
